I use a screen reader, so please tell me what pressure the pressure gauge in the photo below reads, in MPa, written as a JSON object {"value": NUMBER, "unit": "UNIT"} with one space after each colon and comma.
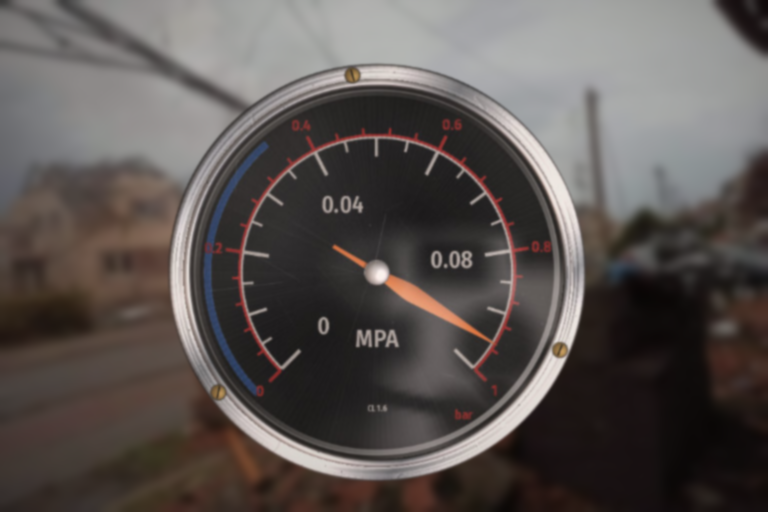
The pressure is {"value": 0.095, "unit": "MPa"}
